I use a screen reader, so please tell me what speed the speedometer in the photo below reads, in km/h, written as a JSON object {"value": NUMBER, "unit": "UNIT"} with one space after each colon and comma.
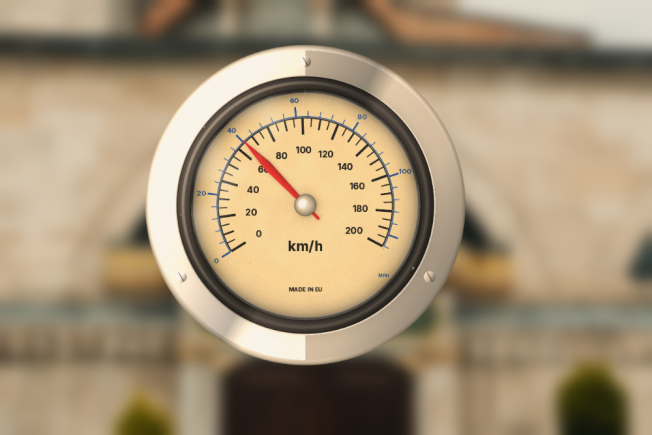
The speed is {"value": 65, "unit": "km/h"}
